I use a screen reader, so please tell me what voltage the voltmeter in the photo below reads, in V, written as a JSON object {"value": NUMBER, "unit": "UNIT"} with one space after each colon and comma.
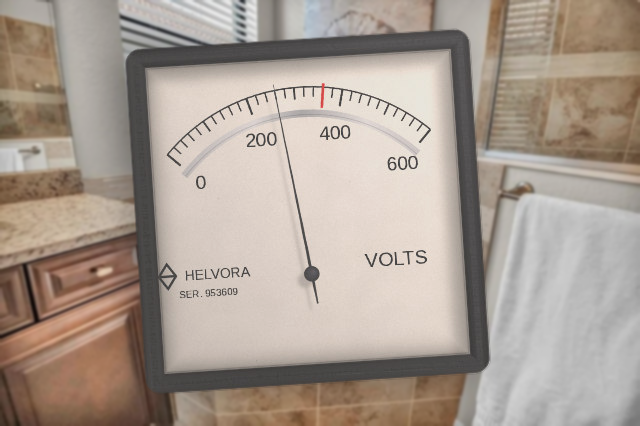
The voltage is {"value": 260, "unit": "V"}
